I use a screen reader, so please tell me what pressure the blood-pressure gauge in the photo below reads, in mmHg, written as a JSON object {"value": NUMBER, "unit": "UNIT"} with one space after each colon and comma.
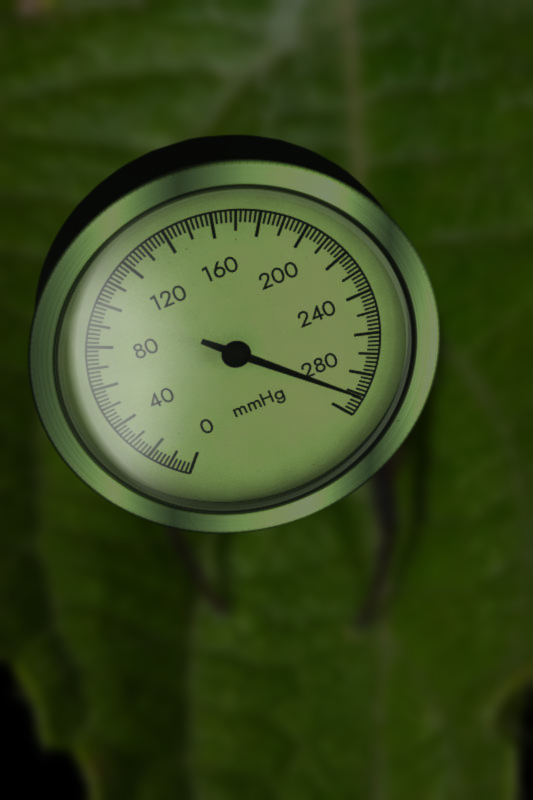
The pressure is {"value": 290, "unit": "mmHg"}
